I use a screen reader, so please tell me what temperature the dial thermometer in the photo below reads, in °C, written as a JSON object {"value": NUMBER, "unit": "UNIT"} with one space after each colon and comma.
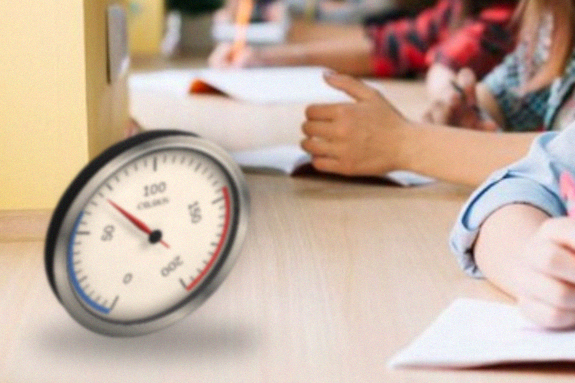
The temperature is {"value": 70, "unit": "°C"}
